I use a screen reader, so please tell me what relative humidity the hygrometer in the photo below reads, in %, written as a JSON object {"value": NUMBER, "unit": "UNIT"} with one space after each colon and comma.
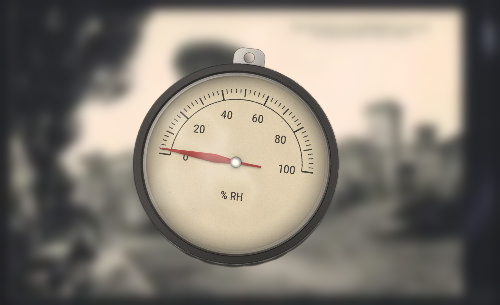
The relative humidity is {"value": 2, "unit": "%"}
